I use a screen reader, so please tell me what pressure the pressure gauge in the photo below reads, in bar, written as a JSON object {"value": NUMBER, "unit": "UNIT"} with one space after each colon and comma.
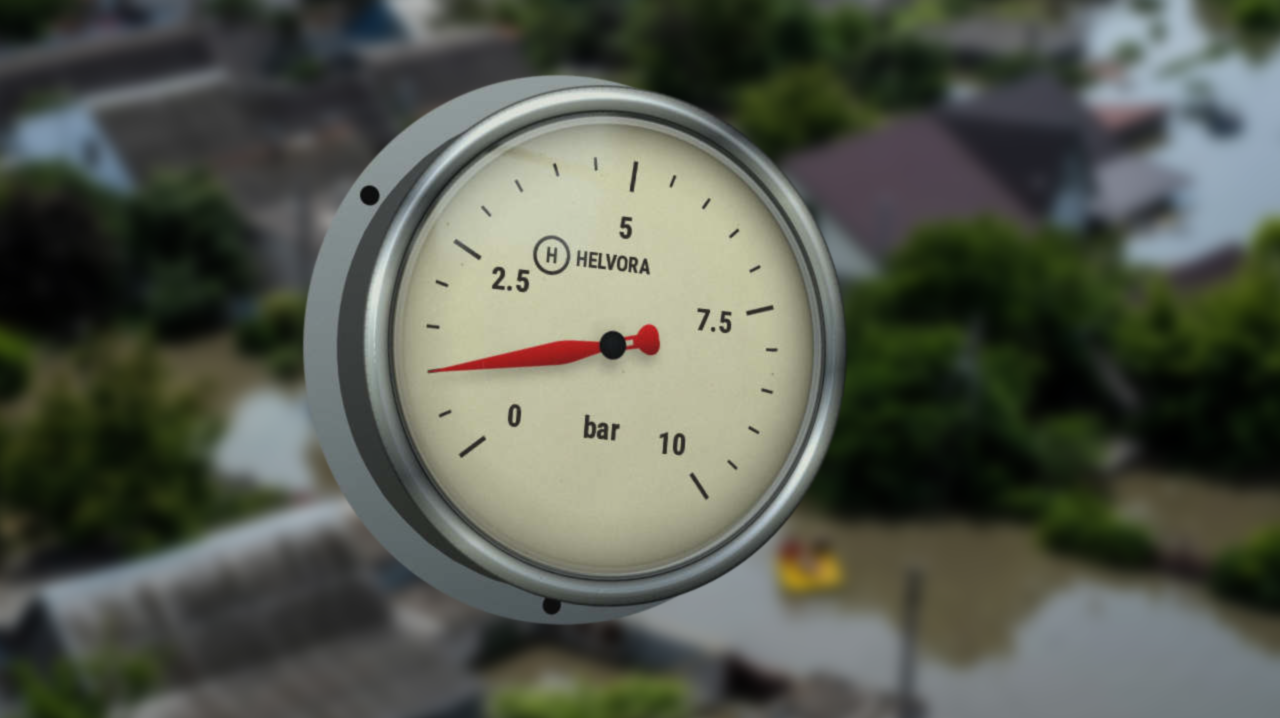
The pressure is {"value": 1, "unit": "bar"}
